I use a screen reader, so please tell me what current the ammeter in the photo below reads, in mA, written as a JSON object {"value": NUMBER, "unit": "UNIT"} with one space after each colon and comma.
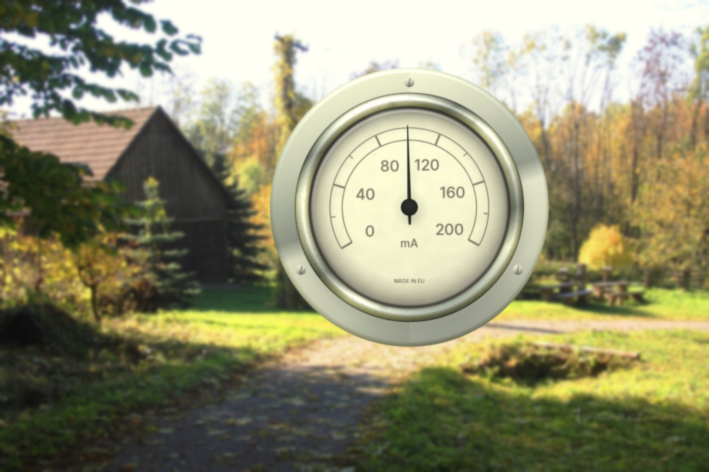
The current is {"value": 100, "unit": "mA"}
